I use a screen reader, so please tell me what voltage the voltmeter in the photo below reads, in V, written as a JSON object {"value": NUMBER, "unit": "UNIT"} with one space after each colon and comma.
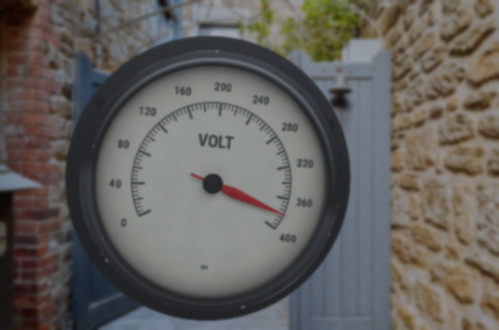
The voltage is {"value": 380, "unit": "V"}
